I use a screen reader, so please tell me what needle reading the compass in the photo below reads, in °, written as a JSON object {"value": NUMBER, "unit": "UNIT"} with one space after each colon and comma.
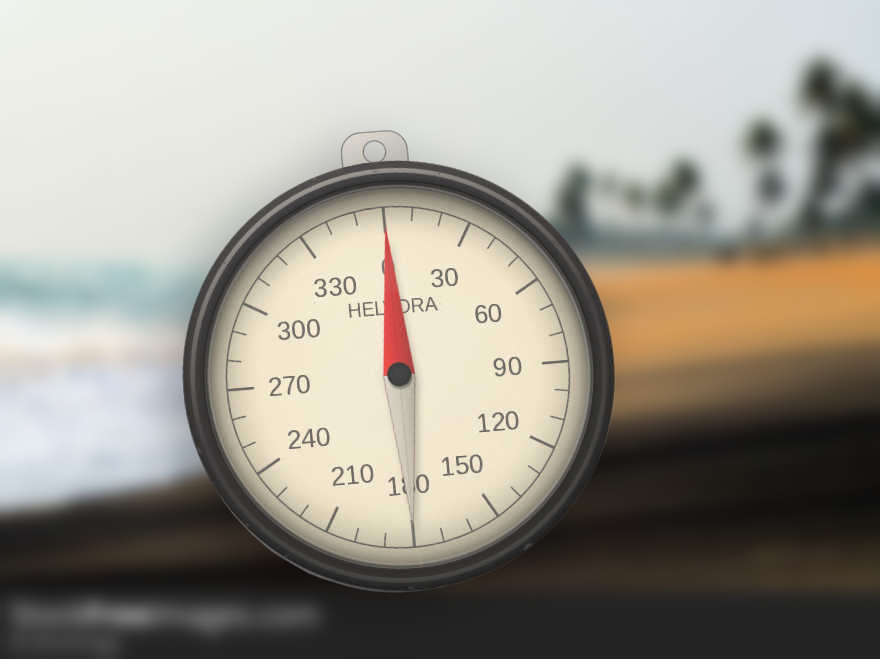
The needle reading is {"value": 0, "unit": "°"}
